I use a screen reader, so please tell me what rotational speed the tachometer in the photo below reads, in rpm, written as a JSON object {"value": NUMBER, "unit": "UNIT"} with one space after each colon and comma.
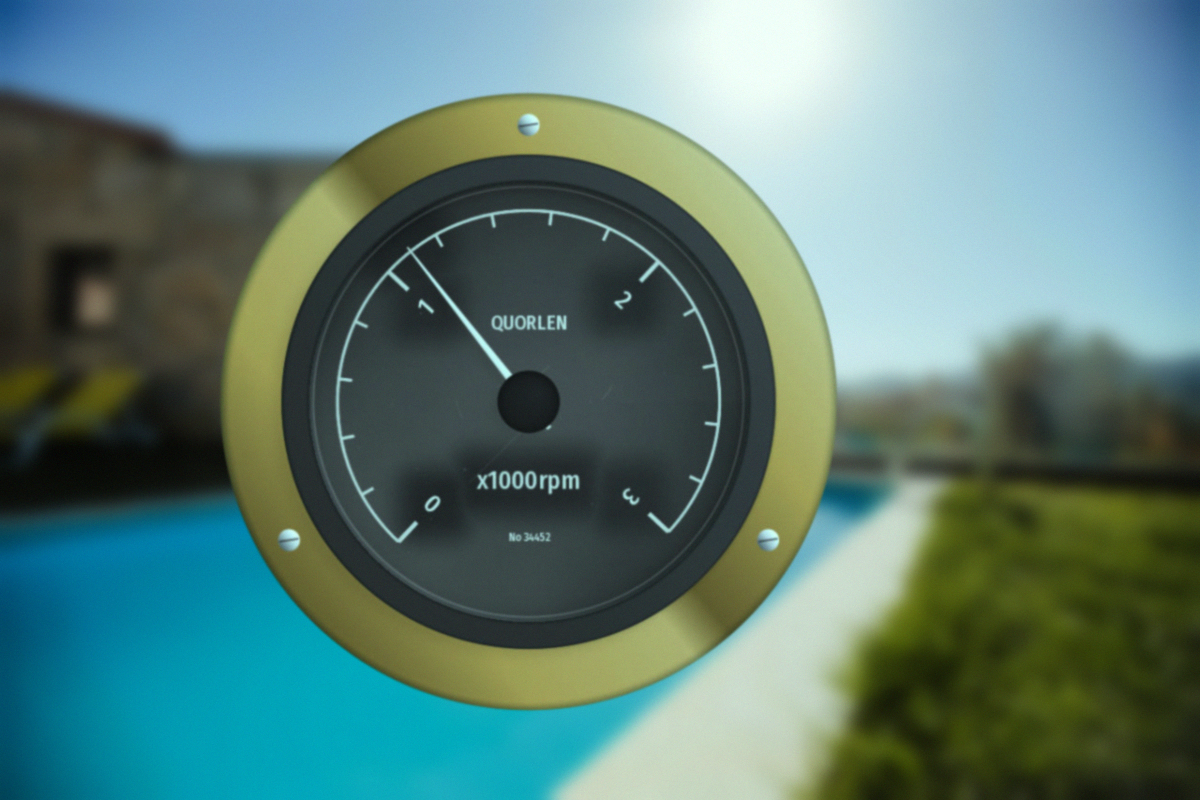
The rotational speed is {"value": 1100, "unit": "rpm"}
